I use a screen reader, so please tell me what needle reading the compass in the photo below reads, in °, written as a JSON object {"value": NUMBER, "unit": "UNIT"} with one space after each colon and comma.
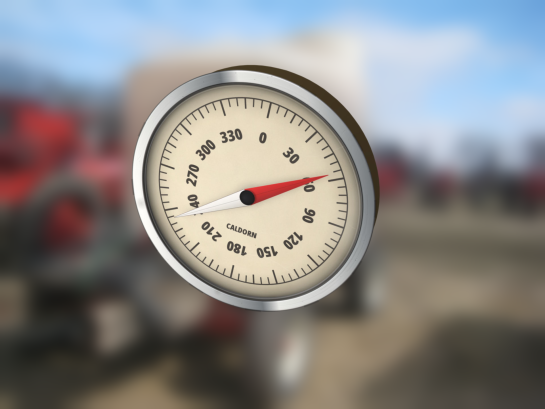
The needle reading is {"value": 55, "unit": "°"}
